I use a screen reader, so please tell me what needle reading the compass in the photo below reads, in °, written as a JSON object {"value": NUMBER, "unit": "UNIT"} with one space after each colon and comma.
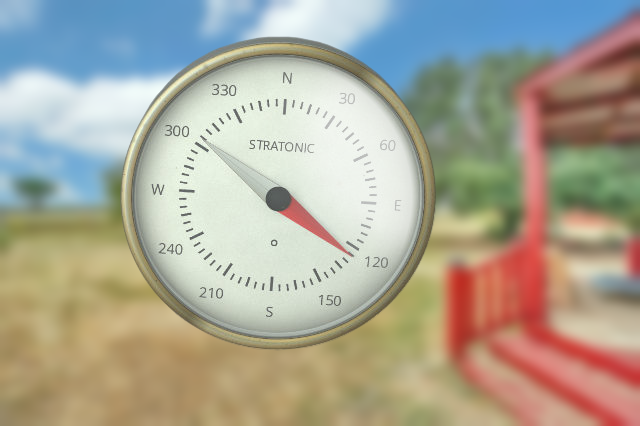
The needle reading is {"value": 125, "unit": "°"}
